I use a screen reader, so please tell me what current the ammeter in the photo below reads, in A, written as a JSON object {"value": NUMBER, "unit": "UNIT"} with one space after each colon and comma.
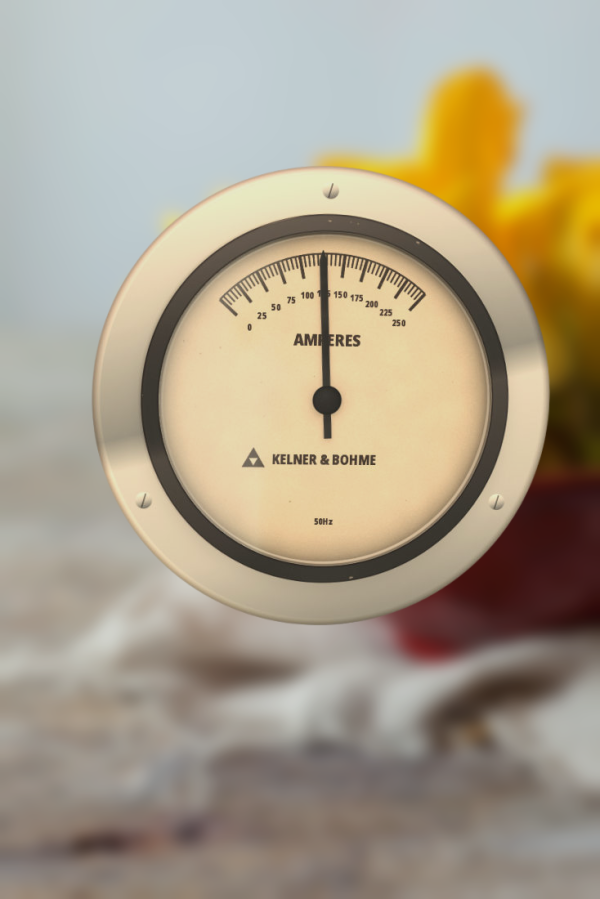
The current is {"value": 125, "unit": "A"}
